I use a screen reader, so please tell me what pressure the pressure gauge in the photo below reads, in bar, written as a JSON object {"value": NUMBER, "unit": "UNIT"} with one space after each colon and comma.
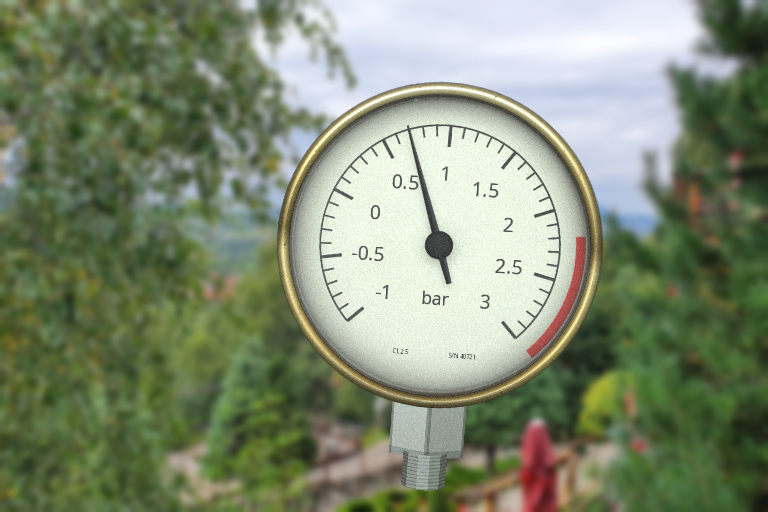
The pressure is {"value": 0.7, "unit": "bar"}
